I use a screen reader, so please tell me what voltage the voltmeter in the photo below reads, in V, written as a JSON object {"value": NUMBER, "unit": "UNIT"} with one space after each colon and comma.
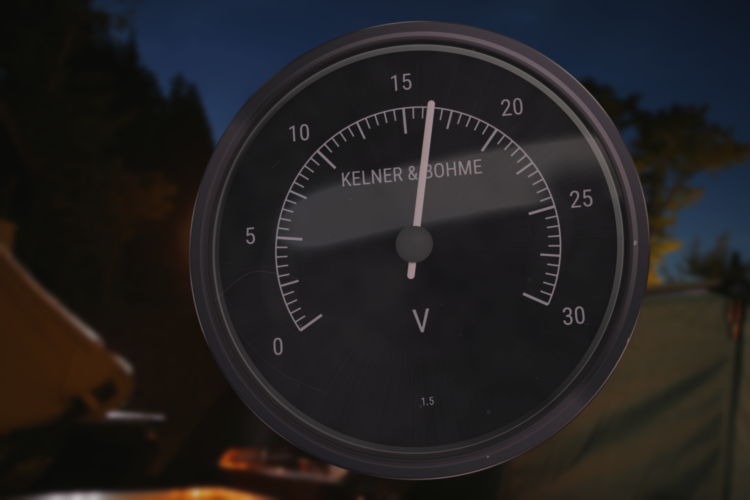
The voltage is {"value": 16.5, "unit": "V"}
